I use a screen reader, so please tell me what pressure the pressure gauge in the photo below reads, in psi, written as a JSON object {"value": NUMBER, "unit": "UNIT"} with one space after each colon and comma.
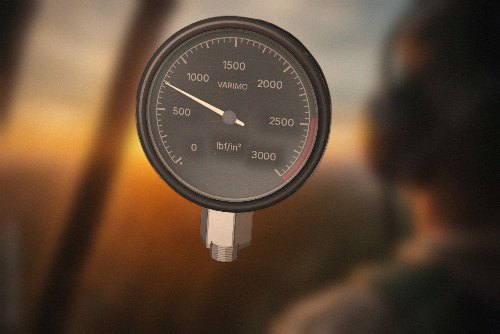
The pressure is {"value": 750, "unit": "psi"}
